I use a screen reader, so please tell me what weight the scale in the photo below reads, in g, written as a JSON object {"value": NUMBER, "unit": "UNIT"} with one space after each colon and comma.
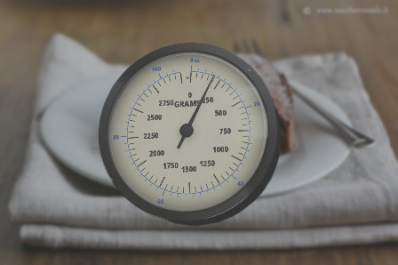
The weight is {"value": 200, "unit": "g"}
